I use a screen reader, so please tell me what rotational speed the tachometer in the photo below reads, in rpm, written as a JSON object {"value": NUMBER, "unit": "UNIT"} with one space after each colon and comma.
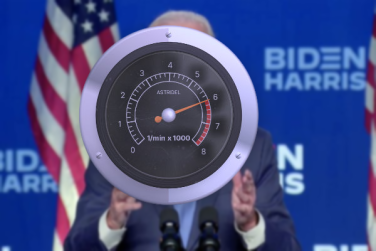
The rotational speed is {"value": 6000, "unit": "rpm"}
